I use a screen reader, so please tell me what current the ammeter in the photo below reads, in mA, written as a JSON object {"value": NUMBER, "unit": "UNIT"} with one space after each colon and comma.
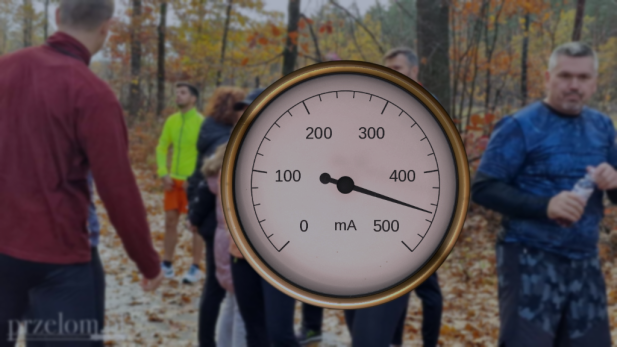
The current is {"value": 450, "unit": "mA"}
